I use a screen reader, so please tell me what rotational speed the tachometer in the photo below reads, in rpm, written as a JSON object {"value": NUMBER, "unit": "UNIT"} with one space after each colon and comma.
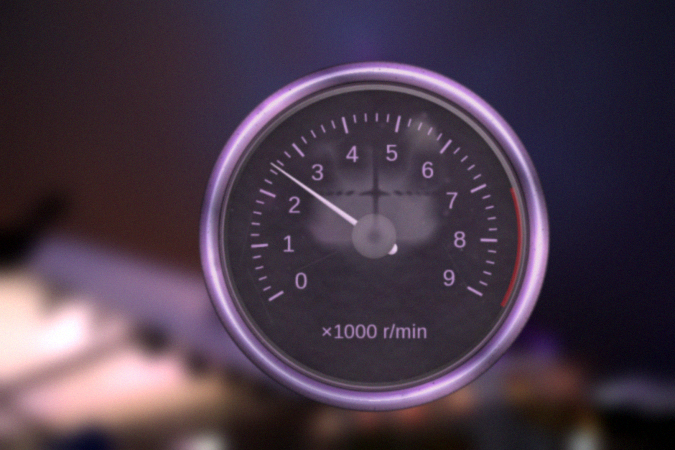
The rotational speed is {"value": 2500, "unit": "rpm"}
